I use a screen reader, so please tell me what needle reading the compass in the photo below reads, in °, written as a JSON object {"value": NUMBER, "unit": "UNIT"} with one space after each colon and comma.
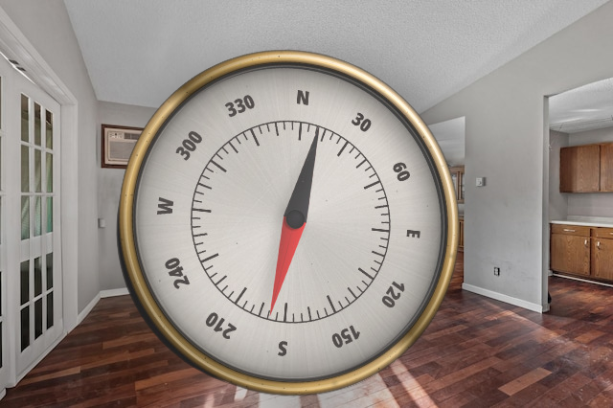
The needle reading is {"value": 190, "unit": "°"}
